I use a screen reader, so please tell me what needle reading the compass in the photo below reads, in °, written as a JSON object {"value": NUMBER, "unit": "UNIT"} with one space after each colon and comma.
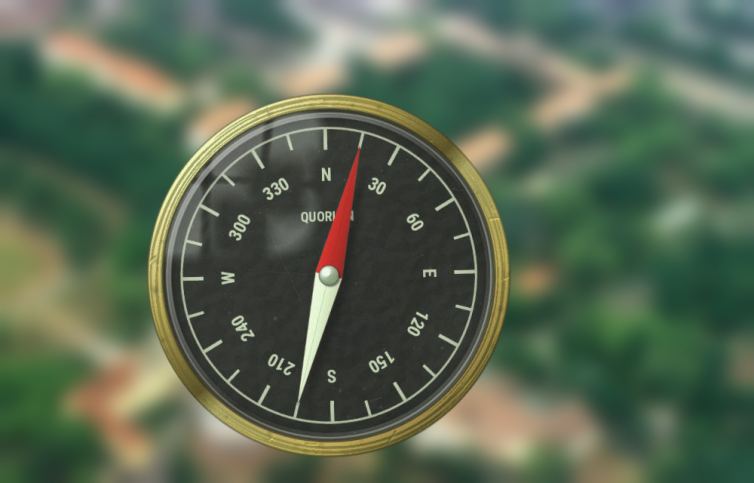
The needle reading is {"value": 15, "unit": "°"}
